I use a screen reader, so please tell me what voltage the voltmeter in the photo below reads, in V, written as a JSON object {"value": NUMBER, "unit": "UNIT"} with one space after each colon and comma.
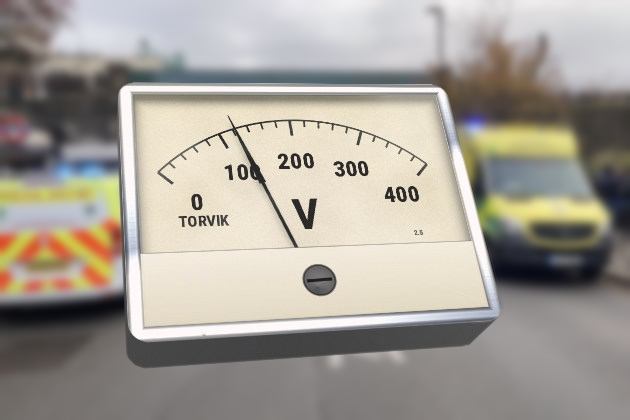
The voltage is {"value": 120, "unit": "V"}
